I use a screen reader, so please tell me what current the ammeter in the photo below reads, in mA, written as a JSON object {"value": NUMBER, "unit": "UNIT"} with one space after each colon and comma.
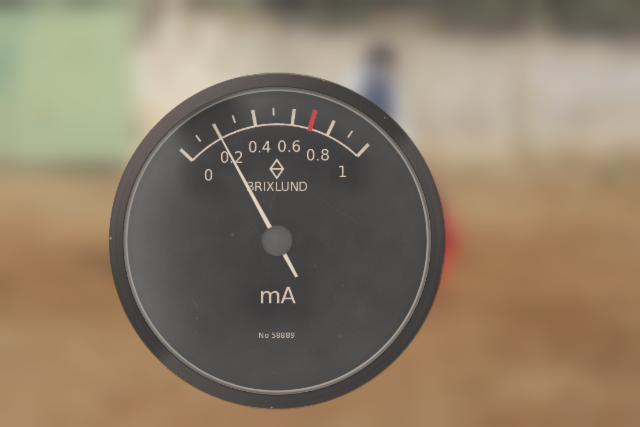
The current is {"value": 0.2, "unit": "mA"}
